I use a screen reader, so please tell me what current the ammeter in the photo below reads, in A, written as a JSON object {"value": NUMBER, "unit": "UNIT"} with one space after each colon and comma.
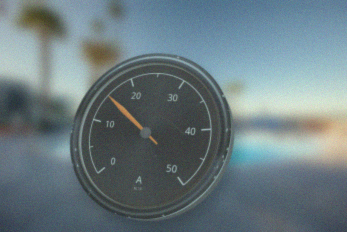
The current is {"value": 15, "unit": "A"}
